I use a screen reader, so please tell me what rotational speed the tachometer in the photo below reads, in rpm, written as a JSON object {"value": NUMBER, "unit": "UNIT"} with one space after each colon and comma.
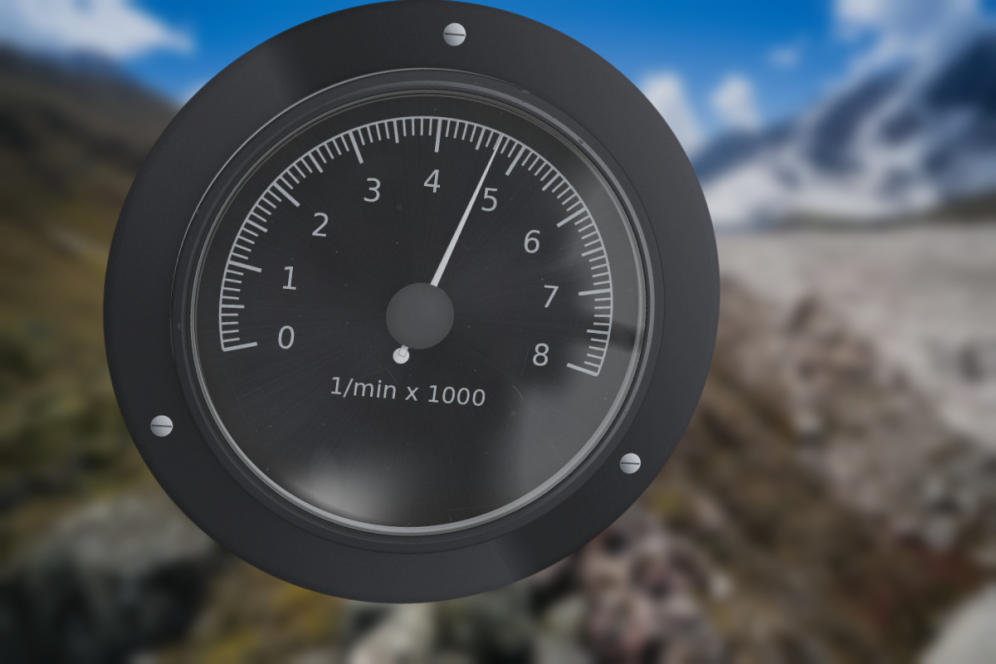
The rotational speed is {"value": 4700, "unit": "rpm"}
